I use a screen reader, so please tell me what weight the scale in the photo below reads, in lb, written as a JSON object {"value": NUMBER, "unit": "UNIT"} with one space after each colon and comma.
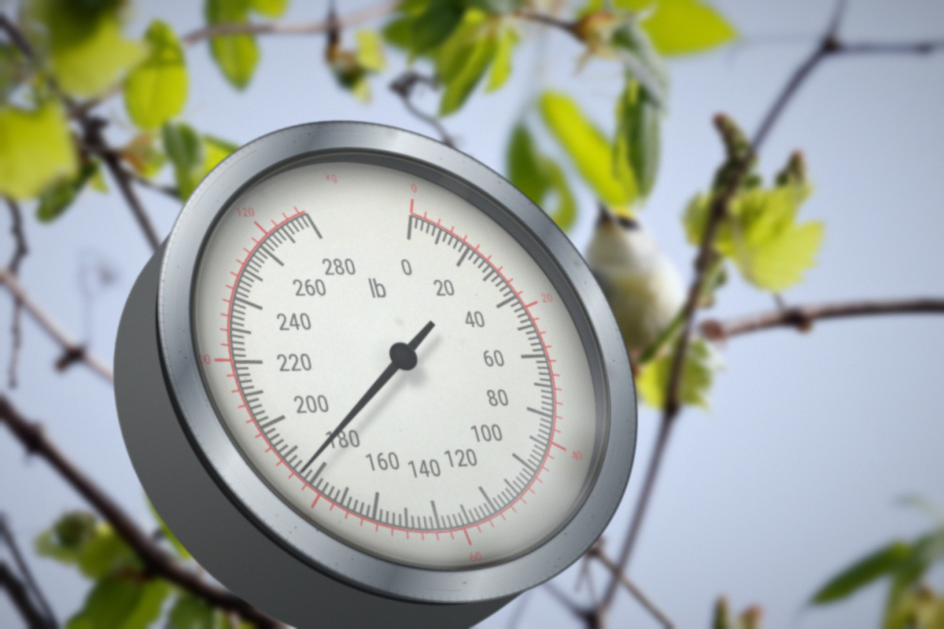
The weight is {"value": 184, "unit": "lb"}
